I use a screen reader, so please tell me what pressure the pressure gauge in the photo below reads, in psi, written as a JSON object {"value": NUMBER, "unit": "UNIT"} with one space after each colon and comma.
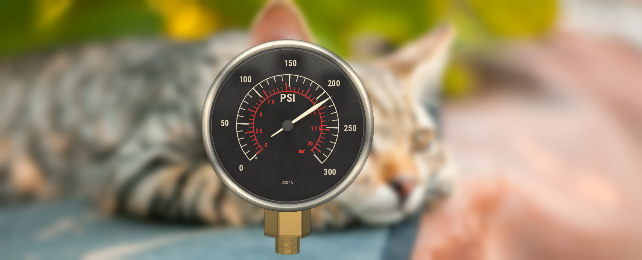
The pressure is {"value": 210, "unit": "psi"}
